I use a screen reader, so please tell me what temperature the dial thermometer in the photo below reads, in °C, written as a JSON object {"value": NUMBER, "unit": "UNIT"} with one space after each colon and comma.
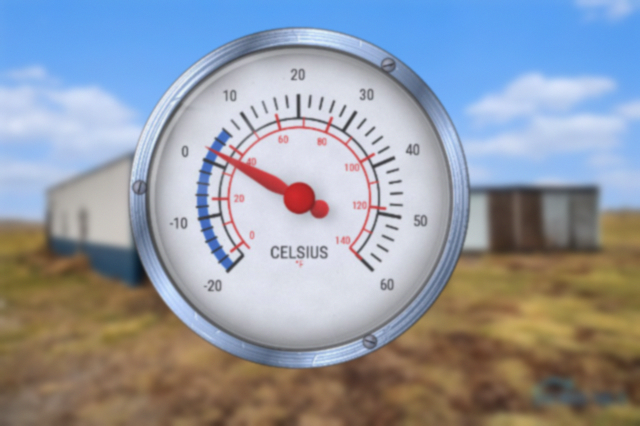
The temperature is {"value": 2, "unit": "°C"}
